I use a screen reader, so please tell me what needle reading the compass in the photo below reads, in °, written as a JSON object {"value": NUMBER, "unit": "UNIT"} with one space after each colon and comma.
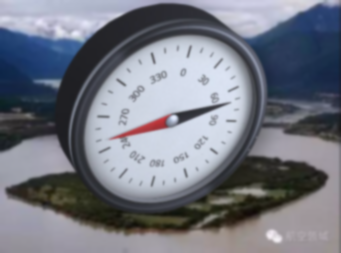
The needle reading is {"value": 250, "unit": "°"}
